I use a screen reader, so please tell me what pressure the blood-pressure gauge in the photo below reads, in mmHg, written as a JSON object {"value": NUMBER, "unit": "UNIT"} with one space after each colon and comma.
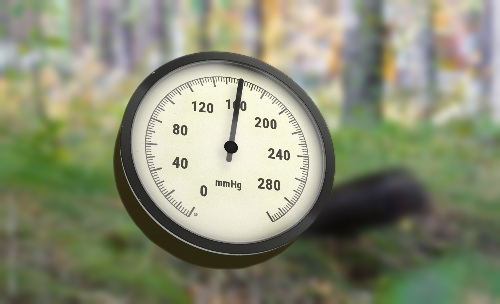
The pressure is {"value": 160, "unit": "mmHg"}
